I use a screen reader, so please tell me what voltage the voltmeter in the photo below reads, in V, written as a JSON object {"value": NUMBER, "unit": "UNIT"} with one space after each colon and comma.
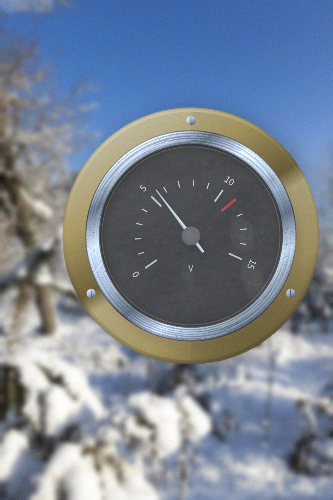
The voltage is {"value": 5.5, "unit": "V"}
